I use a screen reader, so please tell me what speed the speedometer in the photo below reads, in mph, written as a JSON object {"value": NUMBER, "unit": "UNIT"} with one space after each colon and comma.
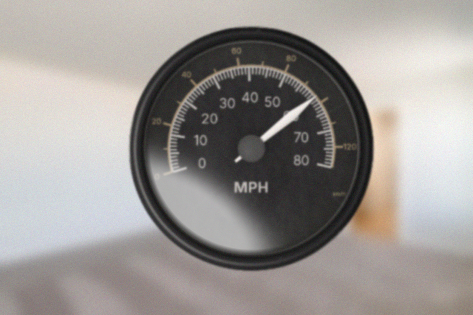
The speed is {"value": 60, "unit": "mph"}
